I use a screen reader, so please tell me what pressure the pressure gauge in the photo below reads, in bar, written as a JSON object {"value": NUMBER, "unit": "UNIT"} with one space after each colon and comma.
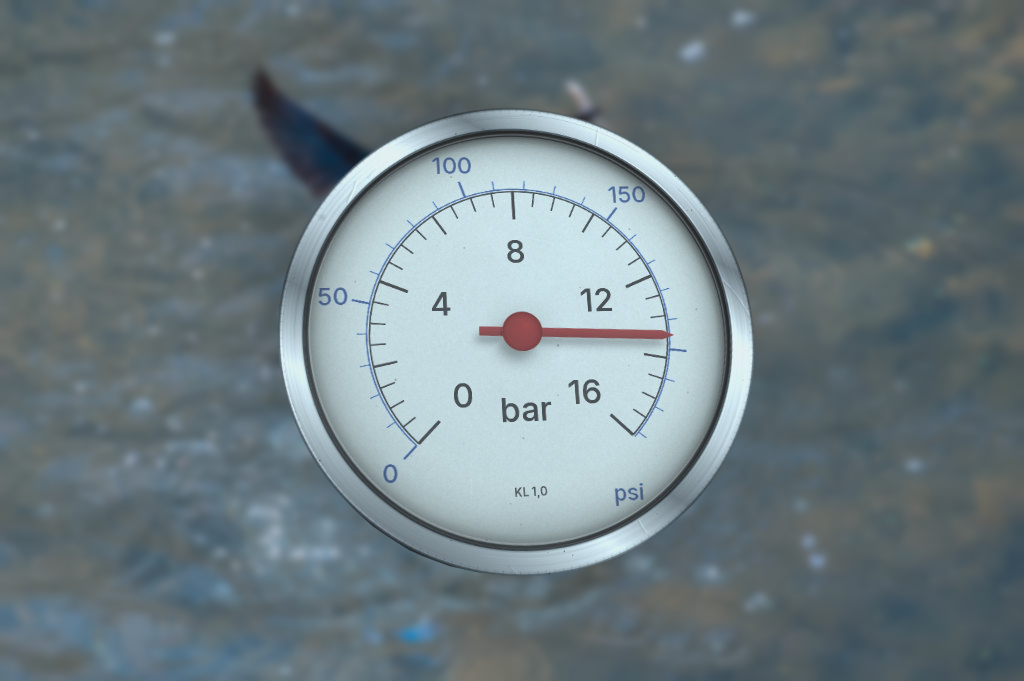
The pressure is {"value": 13.5, "unit": "bar"}
